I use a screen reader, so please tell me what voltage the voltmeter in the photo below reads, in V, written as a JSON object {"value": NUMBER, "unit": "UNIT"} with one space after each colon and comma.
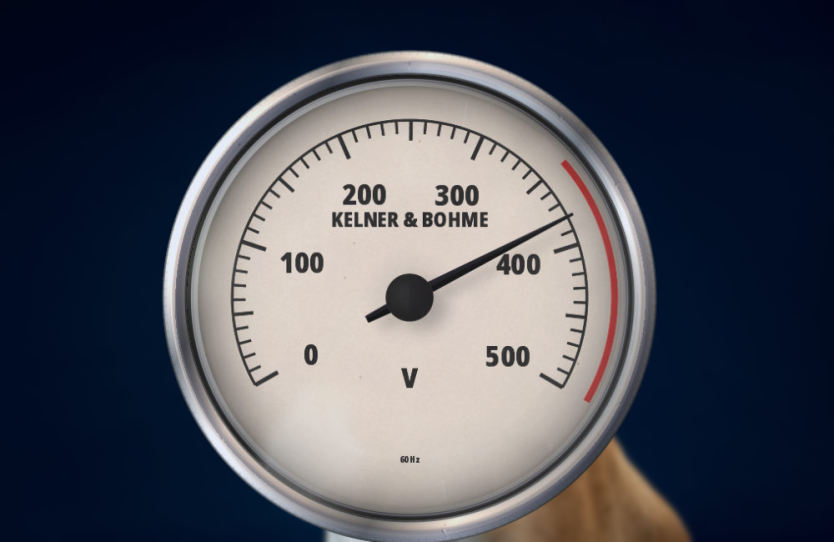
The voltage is {"value": 380, "unit": "V"}
